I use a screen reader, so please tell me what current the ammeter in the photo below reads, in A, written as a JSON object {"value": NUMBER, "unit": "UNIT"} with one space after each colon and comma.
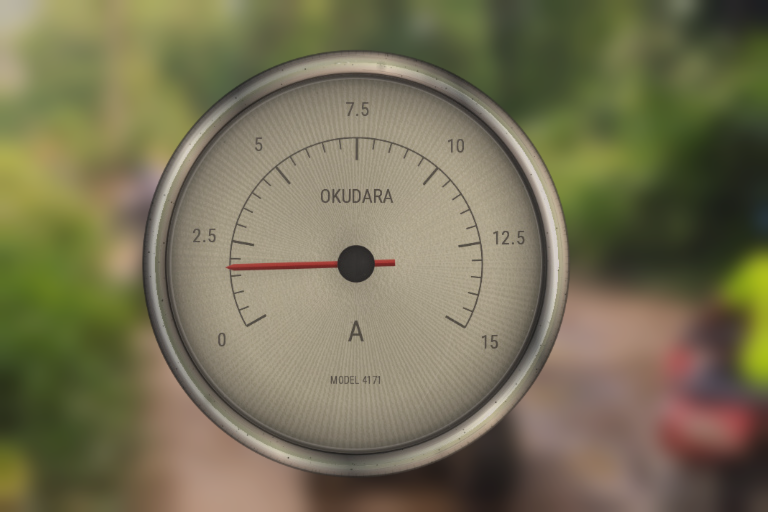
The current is {"value": 1.75, "unit": "A"}
